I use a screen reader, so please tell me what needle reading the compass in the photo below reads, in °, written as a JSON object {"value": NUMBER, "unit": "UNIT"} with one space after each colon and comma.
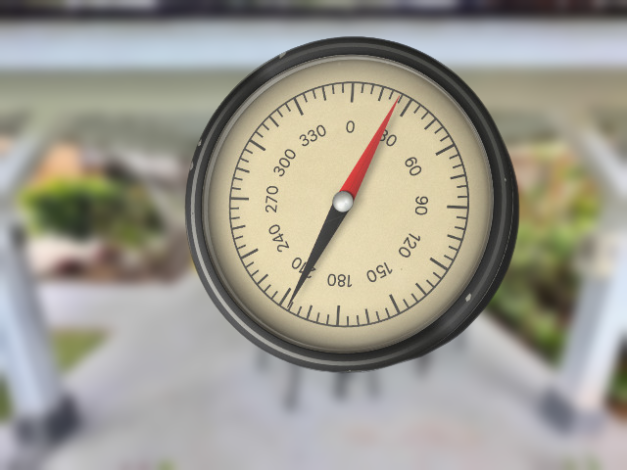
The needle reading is {"value": 25, "unit": "°"}
